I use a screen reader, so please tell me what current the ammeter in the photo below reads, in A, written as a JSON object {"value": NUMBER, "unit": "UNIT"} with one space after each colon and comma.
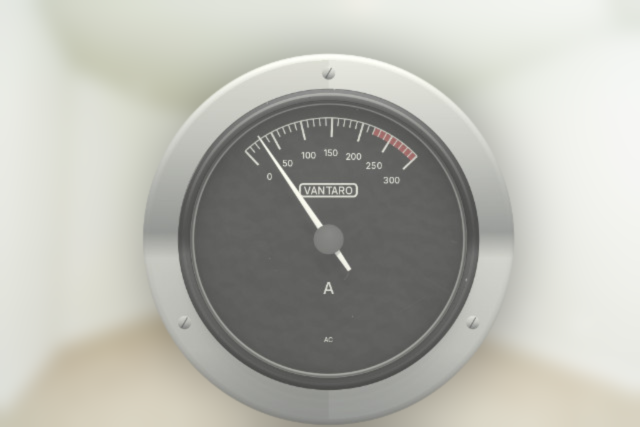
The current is {"value": 30, "unit": "A"}
